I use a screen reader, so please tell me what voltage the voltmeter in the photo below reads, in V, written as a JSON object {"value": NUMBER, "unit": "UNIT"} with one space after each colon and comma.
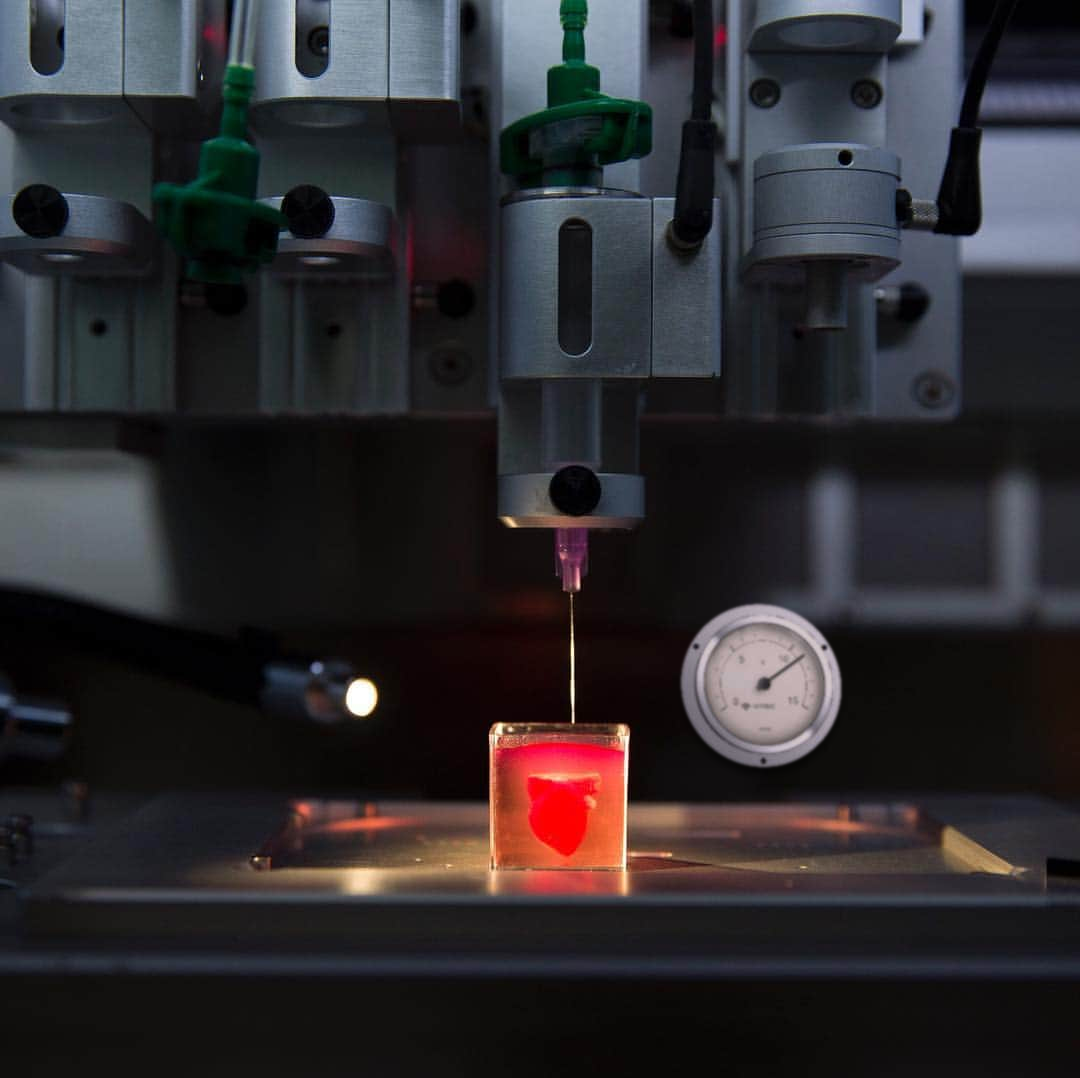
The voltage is {"value": 11, "unit": "V"}
